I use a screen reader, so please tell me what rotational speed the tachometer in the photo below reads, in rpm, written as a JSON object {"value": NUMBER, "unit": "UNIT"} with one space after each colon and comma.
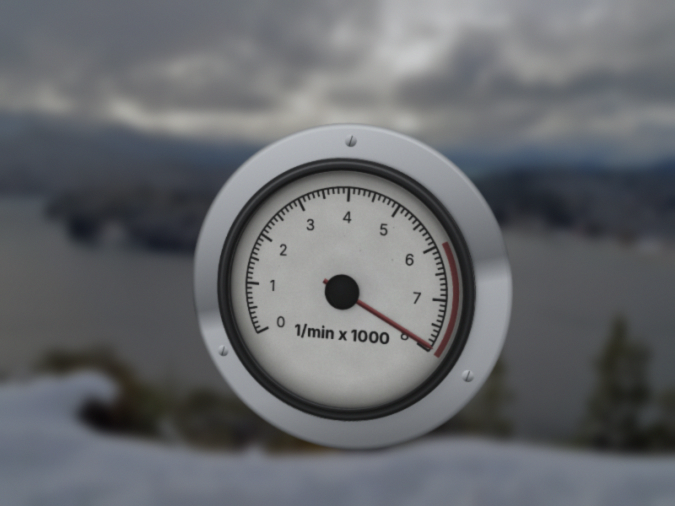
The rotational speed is {"value": 7900, "unit": "rpm"}
